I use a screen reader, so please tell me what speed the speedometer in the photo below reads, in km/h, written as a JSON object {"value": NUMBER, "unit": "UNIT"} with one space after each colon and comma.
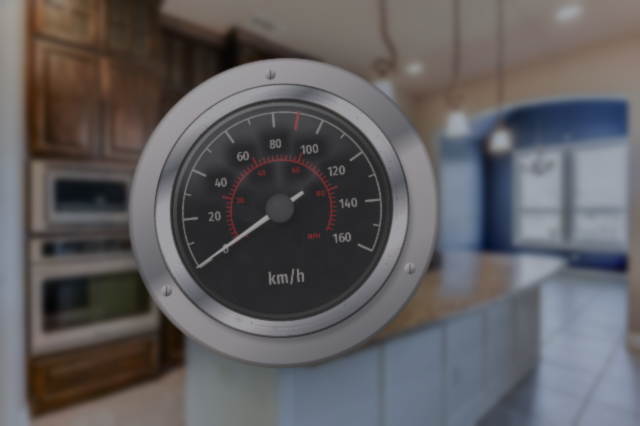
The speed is {"value": 0, "unit": "km/h"}
